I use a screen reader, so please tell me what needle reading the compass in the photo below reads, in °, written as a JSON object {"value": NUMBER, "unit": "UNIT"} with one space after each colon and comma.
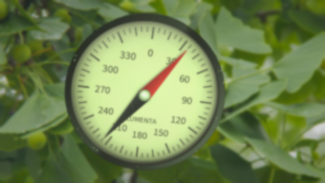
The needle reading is {"value": 35, "unit": "°"}
